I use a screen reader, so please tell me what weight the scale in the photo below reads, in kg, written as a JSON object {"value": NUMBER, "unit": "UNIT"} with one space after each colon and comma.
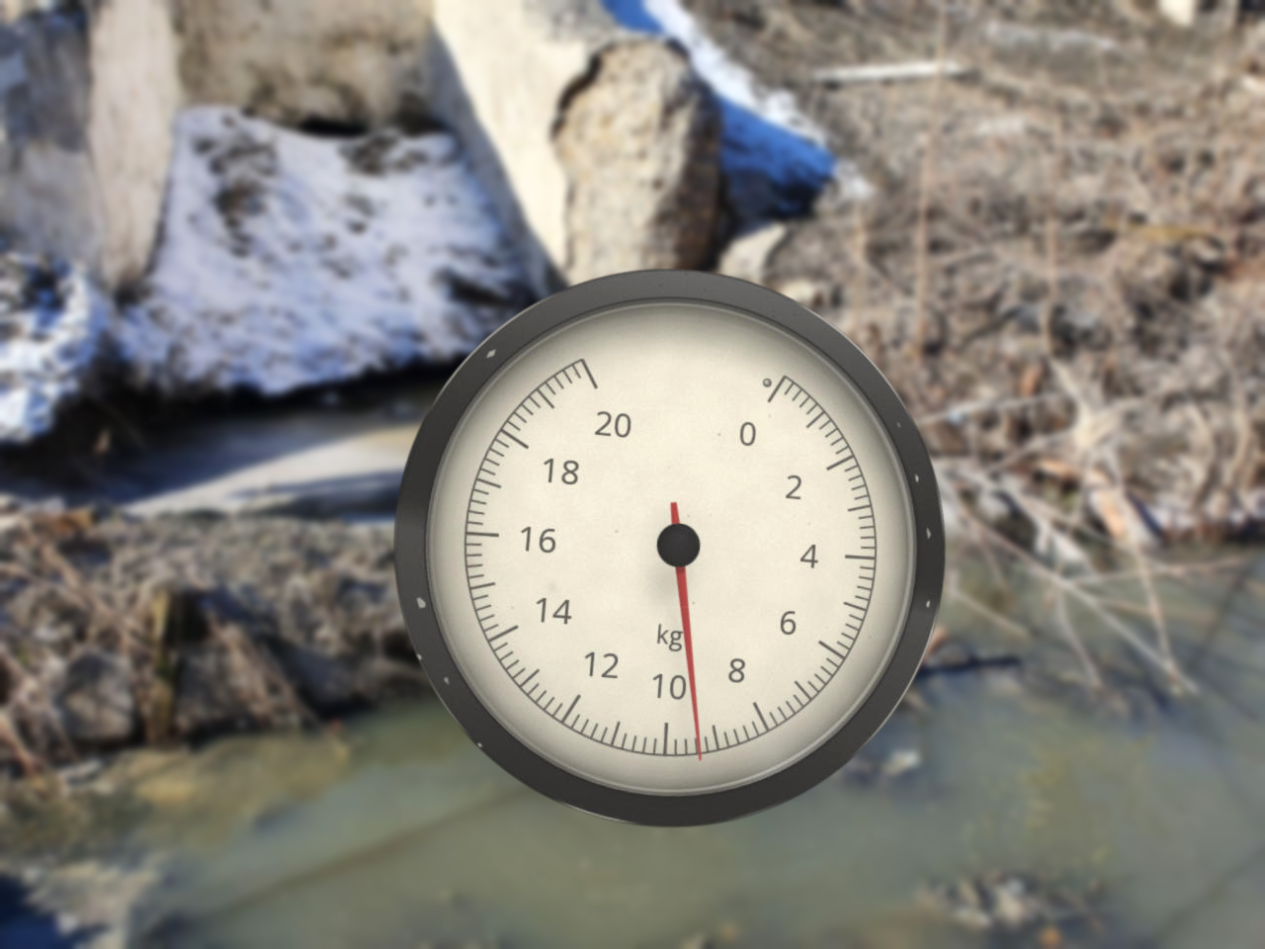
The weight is {"value": 9.4, "unit": "kg"}
